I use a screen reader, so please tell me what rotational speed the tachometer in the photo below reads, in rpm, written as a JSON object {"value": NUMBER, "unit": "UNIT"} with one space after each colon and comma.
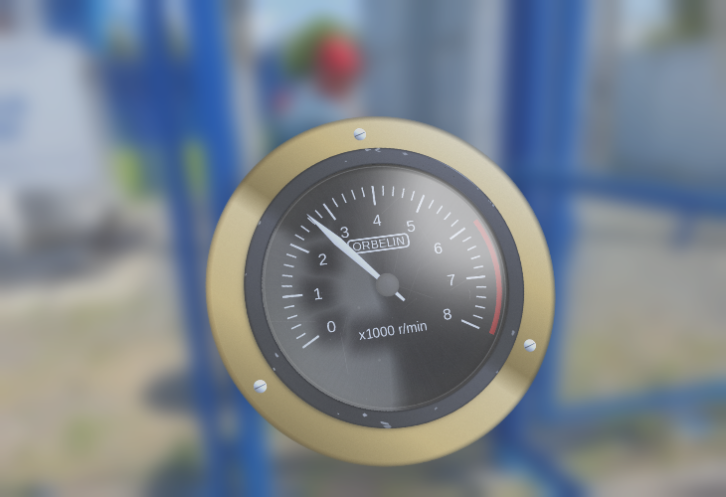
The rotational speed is {"value": 2600, "unit": "rpm"}
